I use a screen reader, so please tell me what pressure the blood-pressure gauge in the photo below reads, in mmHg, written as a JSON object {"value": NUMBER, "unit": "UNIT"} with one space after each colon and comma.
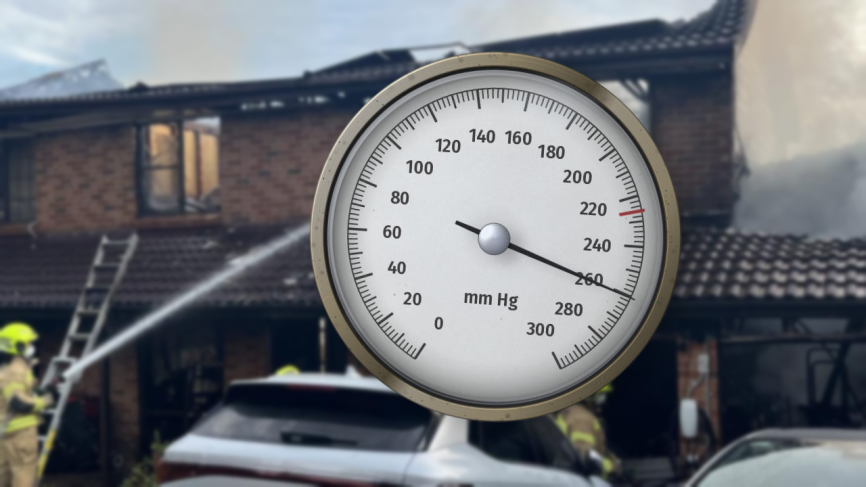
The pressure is {"value": 260, "unit": "mmHg"}
